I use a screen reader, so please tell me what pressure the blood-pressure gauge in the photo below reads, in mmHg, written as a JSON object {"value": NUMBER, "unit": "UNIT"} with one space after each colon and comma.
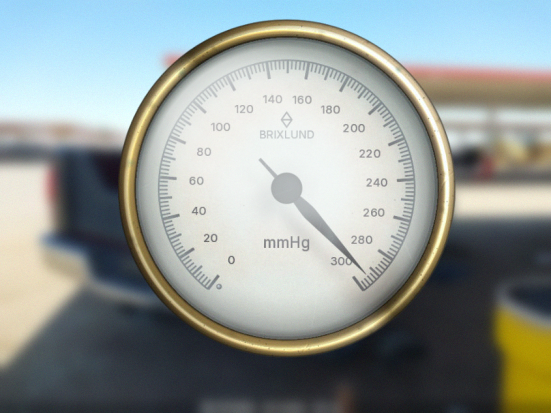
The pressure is {"value": 294, "unit": "mmHg"}
